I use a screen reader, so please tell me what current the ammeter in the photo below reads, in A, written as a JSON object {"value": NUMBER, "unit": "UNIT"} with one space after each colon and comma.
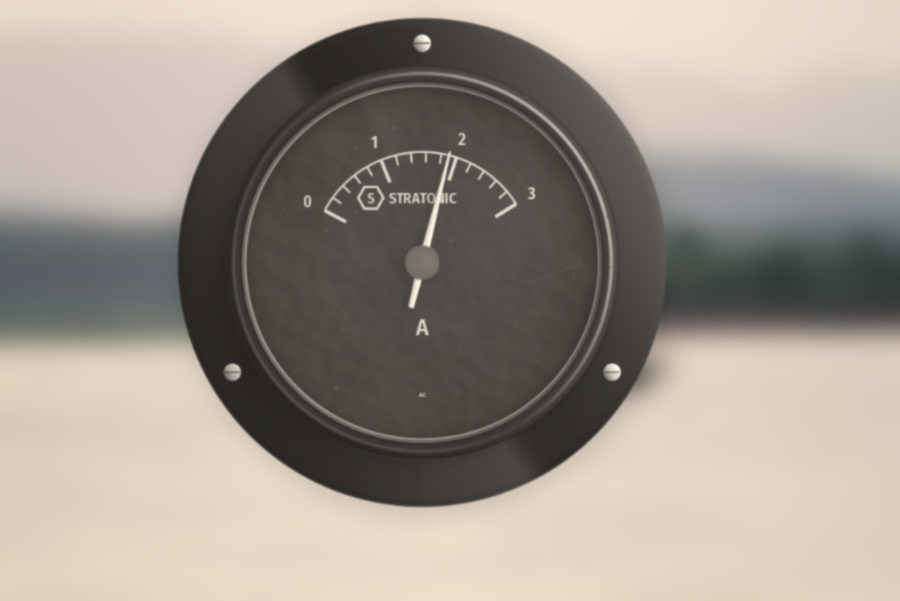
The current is {"value": 1.9, "unit": "A"}
